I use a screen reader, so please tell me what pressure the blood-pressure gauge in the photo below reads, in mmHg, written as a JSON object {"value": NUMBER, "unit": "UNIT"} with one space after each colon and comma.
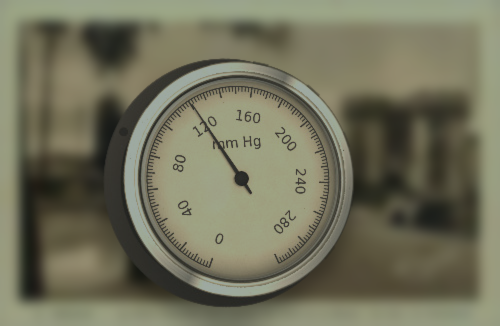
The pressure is {"value": 120, "unit": "mmHg"}
